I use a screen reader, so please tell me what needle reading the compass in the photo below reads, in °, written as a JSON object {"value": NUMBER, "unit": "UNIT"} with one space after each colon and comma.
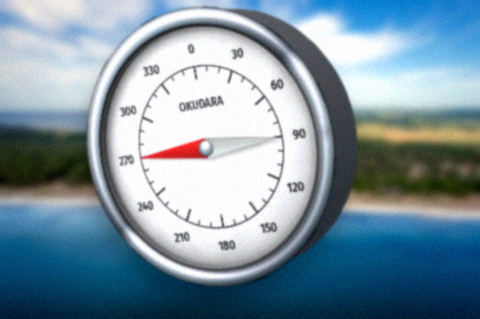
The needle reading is {"value": 270, "unit": "°"}
